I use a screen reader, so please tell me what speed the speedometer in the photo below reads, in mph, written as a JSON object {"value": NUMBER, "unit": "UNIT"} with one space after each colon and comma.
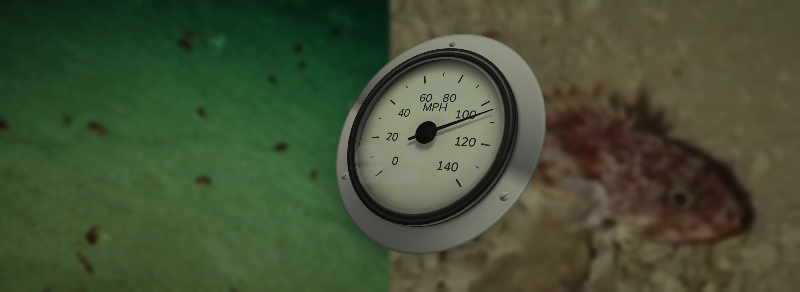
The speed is {"value": 105, "unit": "mph"}
